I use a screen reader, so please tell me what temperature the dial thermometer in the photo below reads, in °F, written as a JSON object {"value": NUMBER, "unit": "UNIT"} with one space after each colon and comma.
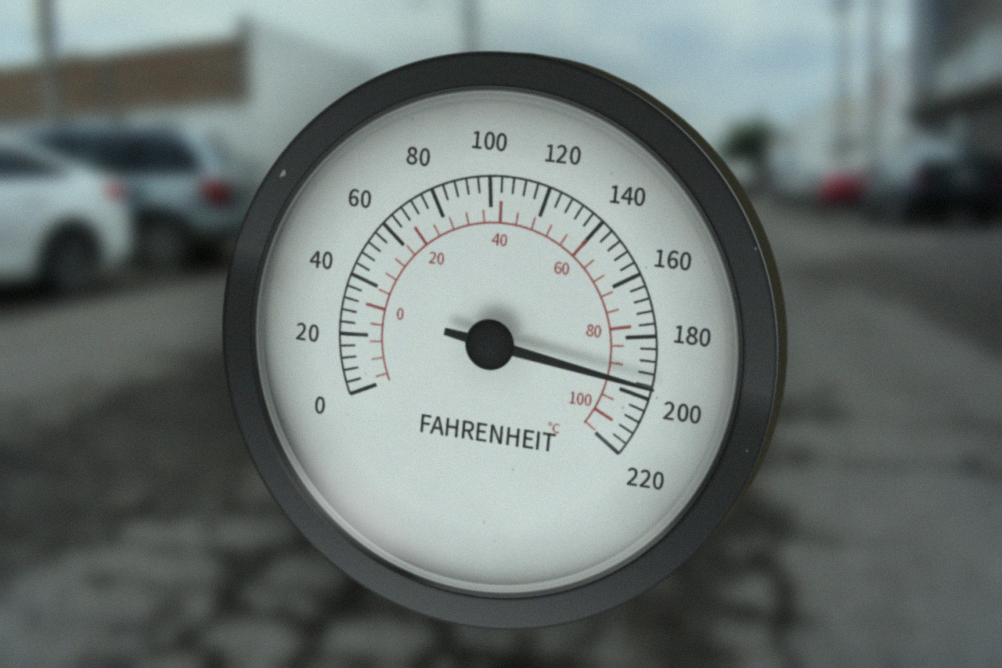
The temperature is {"value": 196, "unit": "°F"}
